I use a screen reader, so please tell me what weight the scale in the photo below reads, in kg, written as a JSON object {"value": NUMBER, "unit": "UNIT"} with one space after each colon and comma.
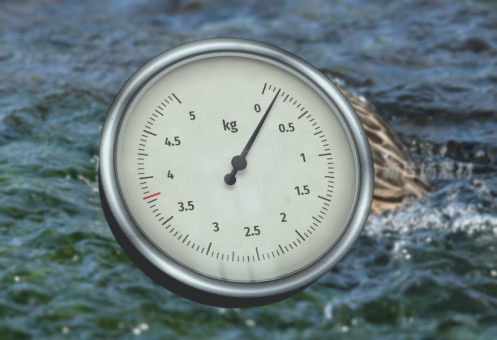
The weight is {"value": 0.15, "unit": "kg"}
